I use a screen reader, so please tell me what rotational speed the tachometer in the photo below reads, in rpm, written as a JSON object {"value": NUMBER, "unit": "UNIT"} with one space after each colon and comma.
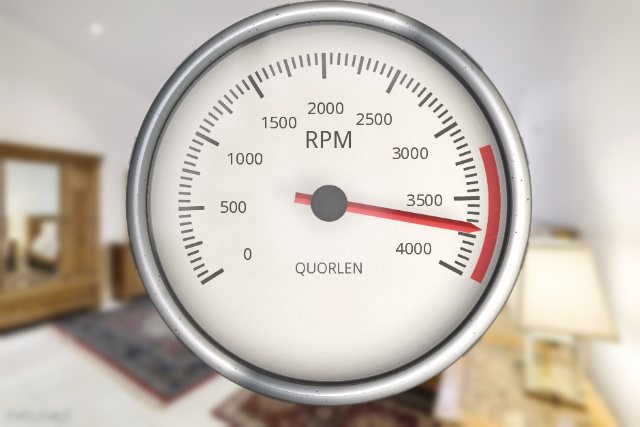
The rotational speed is {"value": 3700, "unit": "rpm"}
